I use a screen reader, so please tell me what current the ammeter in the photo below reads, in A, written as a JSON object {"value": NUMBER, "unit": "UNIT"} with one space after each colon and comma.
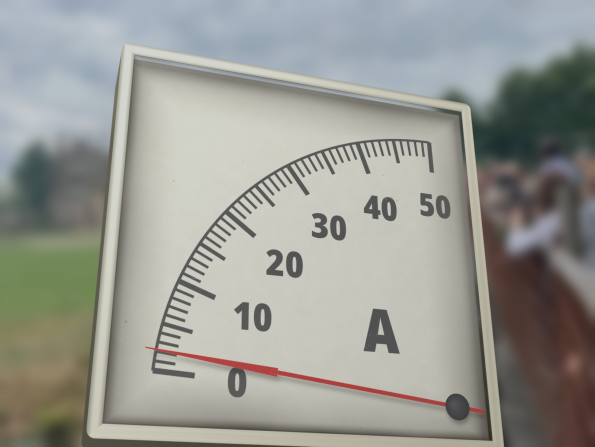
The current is {"value": 2, "unit": "A"}
